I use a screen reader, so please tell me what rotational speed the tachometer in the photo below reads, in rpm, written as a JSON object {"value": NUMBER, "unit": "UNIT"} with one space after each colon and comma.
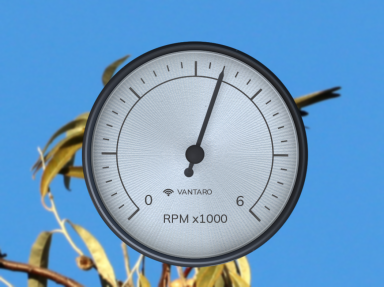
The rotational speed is {"value": 3400, "unit": "rpm"}
